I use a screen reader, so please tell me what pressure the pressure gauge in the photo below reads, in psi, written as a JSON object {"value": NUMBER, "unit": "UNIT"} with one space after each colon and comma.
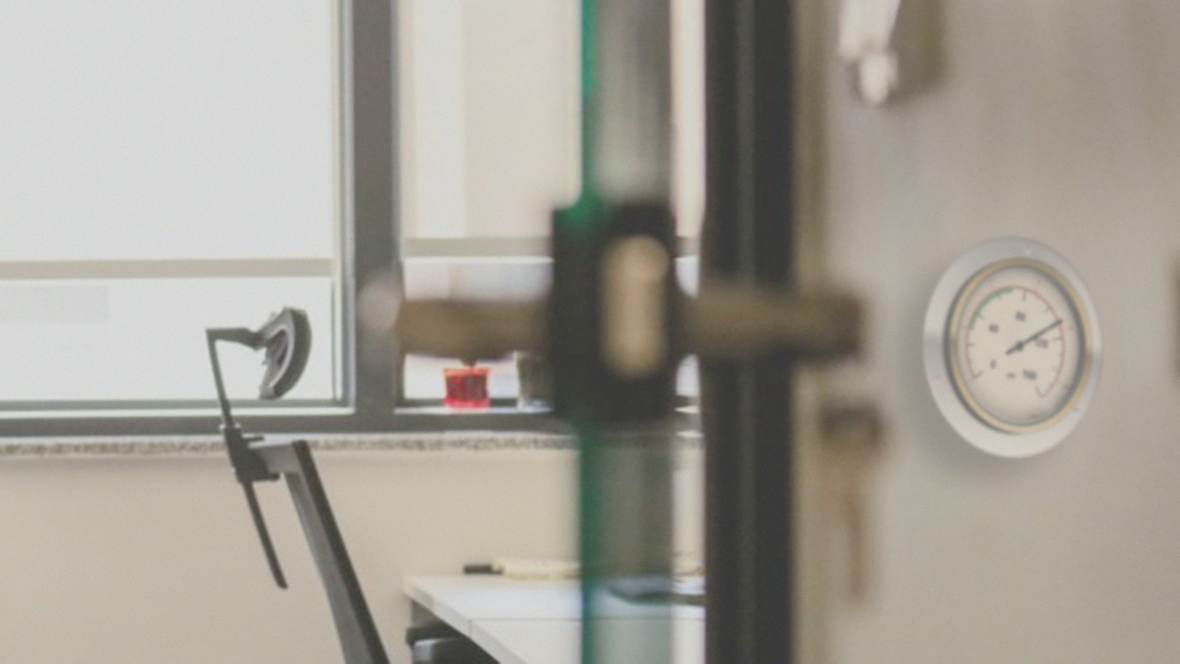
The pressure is {"value": 110, "unit": "psi"}
